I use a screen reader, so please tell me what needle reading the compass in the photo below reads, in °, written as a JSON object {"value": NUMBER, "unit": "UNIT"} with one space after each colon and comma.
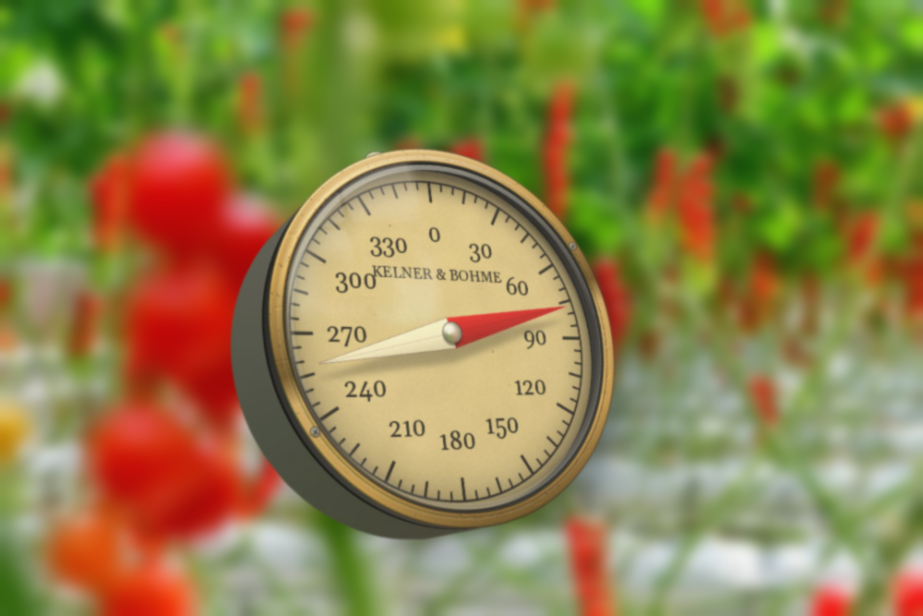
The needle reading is {"value": 77.5, "unit": "°"}
